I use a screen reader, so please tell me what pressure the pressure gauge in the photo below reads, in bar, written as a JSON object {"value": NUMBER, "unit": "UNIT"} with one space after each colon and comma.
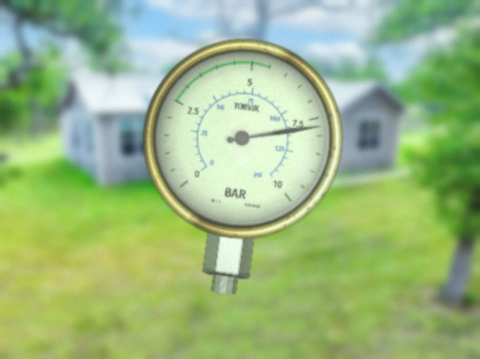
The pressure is {"value": 7.75, "unit": "bar"}
